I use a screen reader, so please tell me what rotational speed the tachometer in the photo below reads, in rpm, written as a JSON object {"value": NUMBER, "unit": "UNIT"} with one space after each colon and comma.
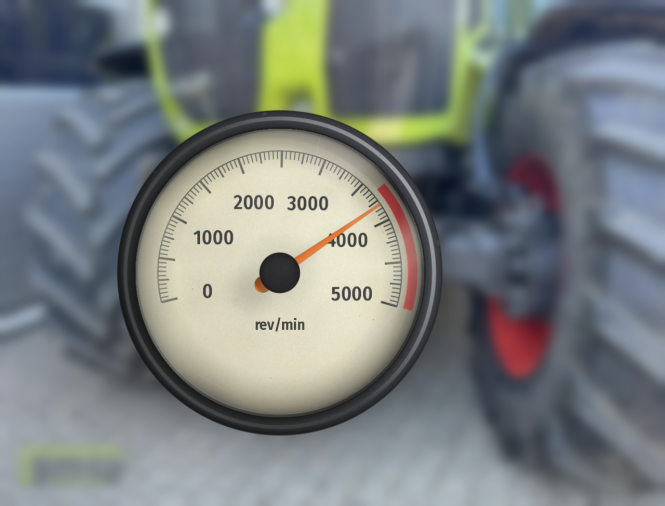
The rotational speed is {"value": 3800, "unit": "rpm"}
